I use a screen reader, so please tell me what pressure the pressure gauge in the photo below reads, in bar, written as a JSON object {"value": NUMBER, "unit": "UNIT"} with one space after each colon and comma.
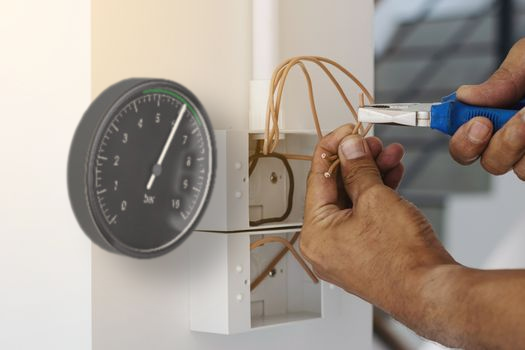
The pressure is {"value": 6, "unit": "bar"}
